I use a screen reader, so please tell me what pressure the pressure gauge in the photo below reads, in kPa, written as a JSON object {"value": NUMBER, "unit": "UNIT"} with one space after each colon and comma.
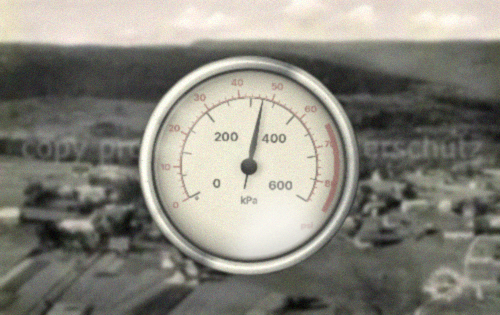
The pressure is {"value": 325, "unit": "kPa"}
